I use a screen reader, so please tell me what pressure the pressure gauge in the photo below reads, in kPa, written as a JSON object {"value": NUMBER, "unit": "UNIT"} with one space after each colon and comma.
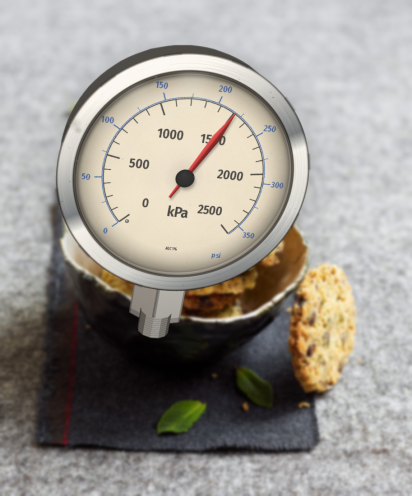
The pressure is {"value": 1500, "unit": "kPa"}
